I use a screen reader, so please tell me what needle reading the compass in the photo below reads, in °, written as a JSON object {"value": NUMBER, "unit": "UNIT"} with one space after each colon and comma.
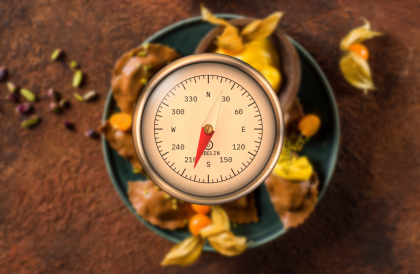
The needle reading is {"value": 200, "unit": "°"}
